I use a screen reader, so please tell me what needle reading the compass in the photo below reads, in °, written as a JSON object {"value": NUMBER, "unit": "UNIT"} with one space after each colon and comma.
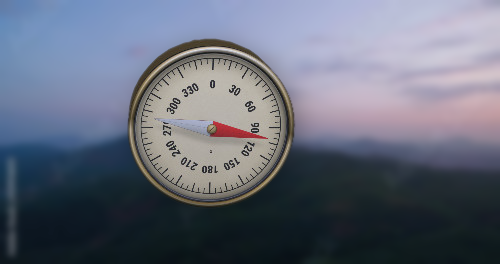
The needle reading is {"value": 100, "unit": "°"}
